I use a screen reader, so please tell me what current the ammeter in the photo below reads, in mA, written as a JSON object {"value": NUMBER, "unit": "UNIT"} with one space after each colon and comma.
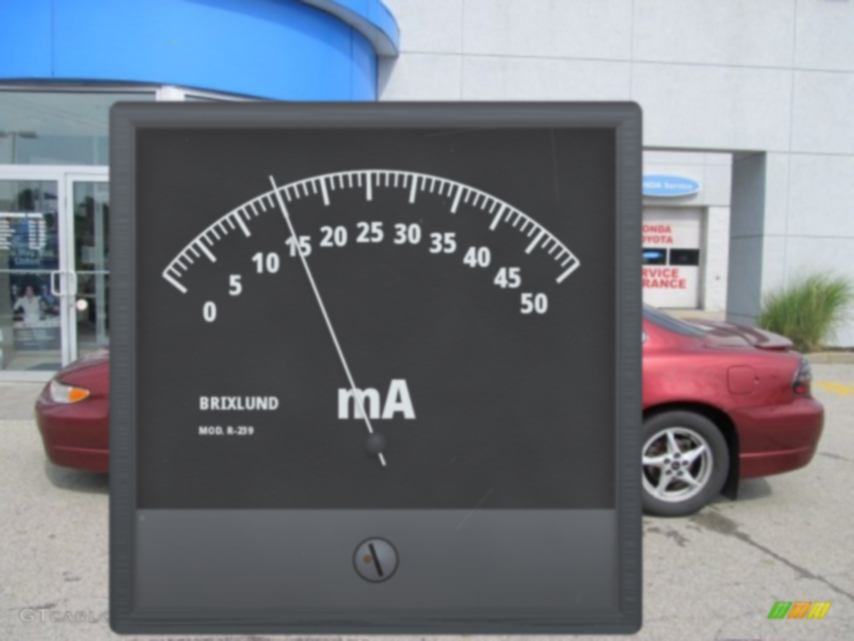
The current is {"value": 15, "unit": "mA"}
